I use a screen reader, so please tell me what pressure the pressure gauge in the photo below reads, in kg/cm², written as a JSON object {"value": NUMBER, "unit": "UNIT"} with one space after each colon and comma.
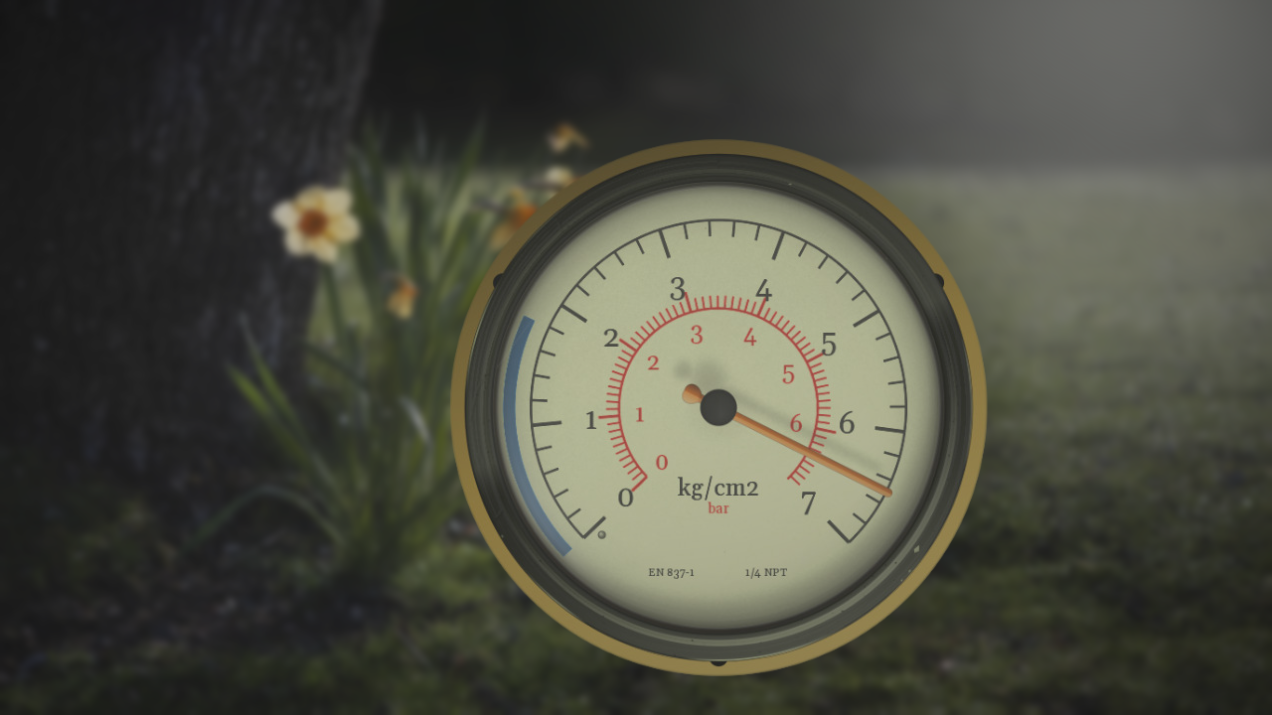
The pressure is {"value": 6.5, "unit": "kg/cm²"}
